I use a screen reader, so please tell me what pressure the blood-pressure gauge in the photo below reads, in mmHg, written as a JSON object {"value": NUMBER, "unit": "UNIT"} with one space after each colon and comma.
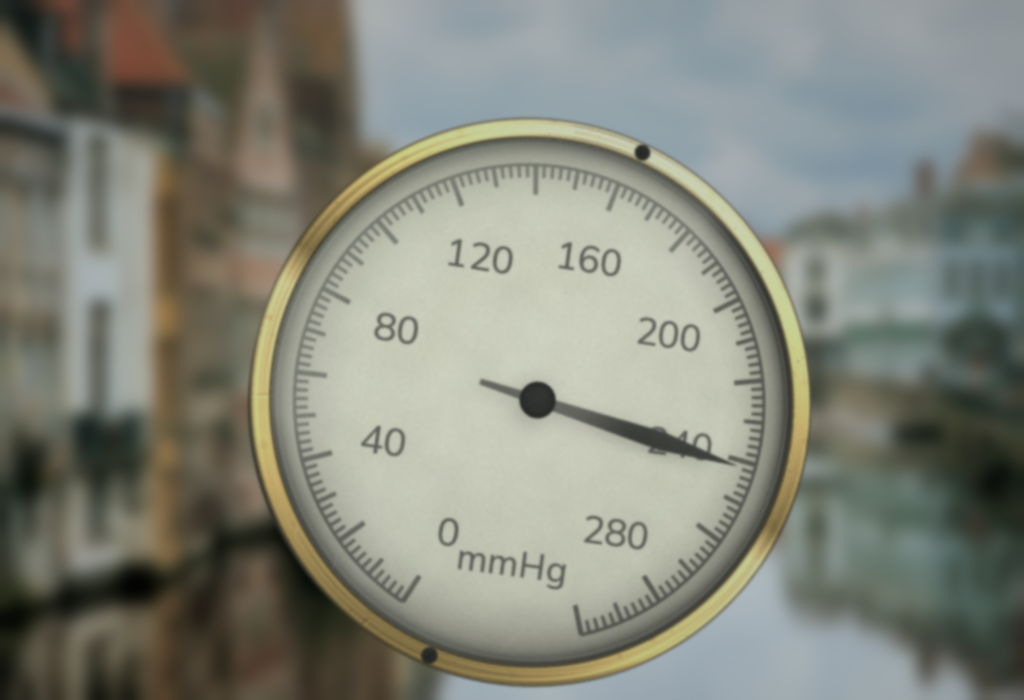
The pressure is {"value": 242, "unit": "mmHg"}
